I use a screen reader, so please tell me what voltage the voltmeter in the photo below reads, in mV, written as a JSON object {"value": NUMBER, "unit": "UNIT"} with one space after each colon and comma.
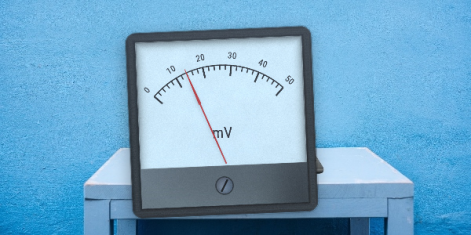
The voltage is {"value": 14, "unit": "mV"}
